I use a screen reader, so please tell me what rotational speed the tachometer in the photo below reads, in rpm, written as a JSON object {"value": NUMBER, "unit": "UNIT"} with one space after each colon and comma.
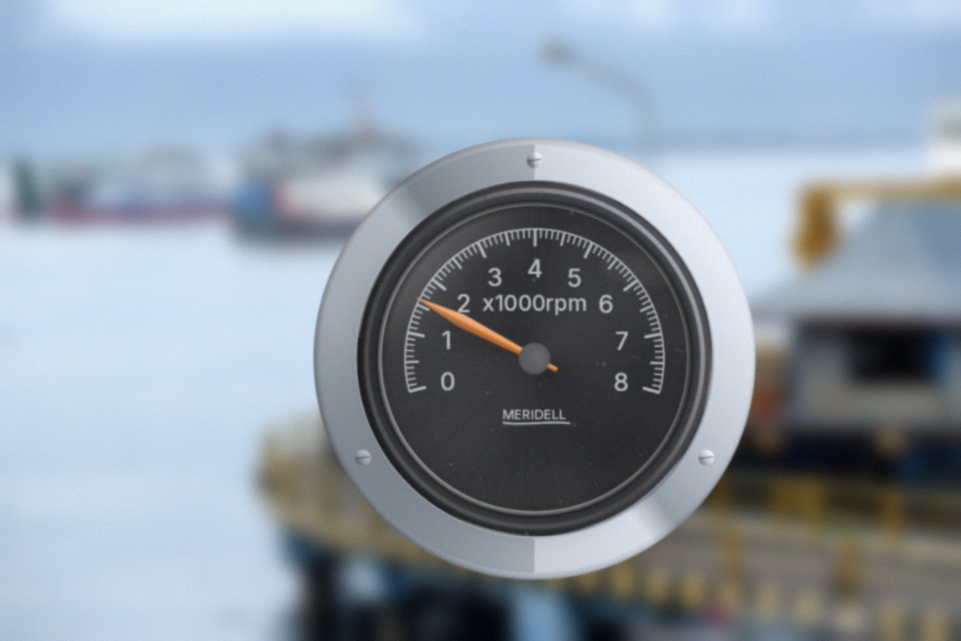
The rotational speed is {"value": 1600, "unit": "rpm"}
